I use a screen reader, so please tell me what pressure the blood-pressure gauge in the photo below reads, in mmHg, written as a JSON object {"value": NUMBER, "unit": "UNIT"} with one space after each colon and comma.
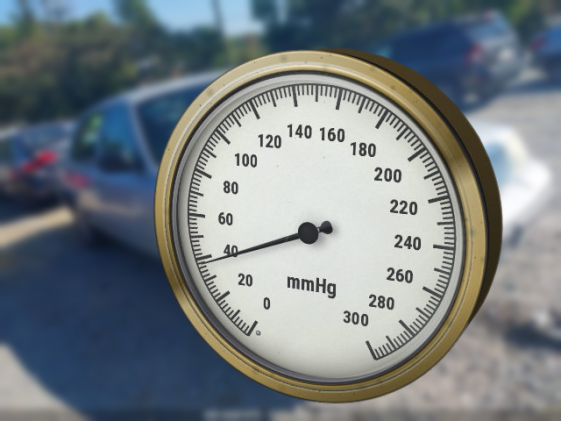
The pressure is {"value": 38, "unit": "mmHg"}
